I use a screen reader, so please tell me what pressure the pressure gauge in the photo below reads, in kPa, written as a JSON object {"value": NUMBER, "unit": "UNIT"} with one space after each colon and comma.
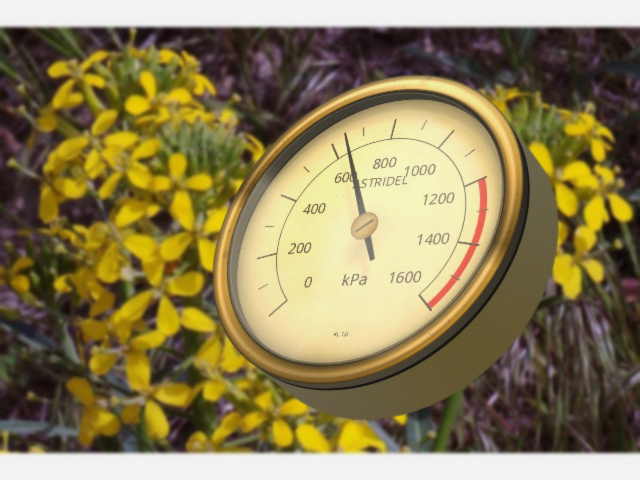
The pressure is {"value": 650, "unit": "kPa"}
